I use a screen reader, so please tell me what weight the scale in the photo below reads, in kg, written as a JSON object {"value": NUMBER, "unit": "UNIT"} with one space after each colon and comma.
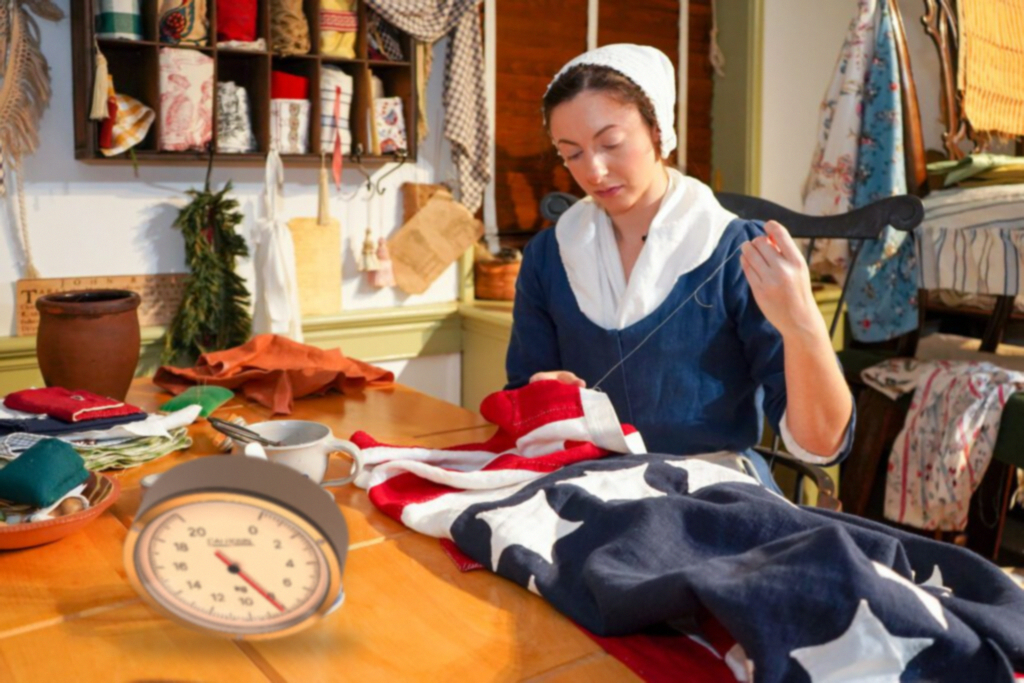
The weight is {"value": 8, "unit": "kg"}
